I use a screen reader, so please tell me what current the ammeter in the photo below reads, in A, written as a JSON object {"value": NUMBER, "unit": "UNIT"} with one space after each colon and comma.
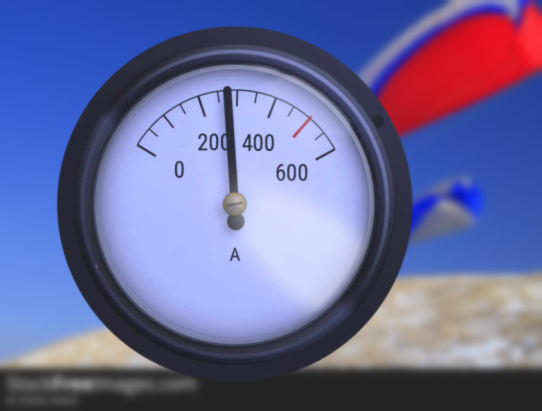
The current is {"value": 275, "unit": "A"}
